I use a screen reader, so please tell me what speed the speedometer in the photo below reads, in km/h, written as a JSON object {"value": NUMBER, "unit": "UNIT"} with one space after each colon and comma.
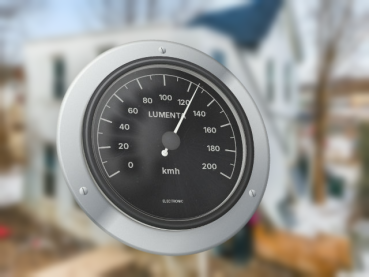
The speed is {"value": 125, "unit": "km/h"}
